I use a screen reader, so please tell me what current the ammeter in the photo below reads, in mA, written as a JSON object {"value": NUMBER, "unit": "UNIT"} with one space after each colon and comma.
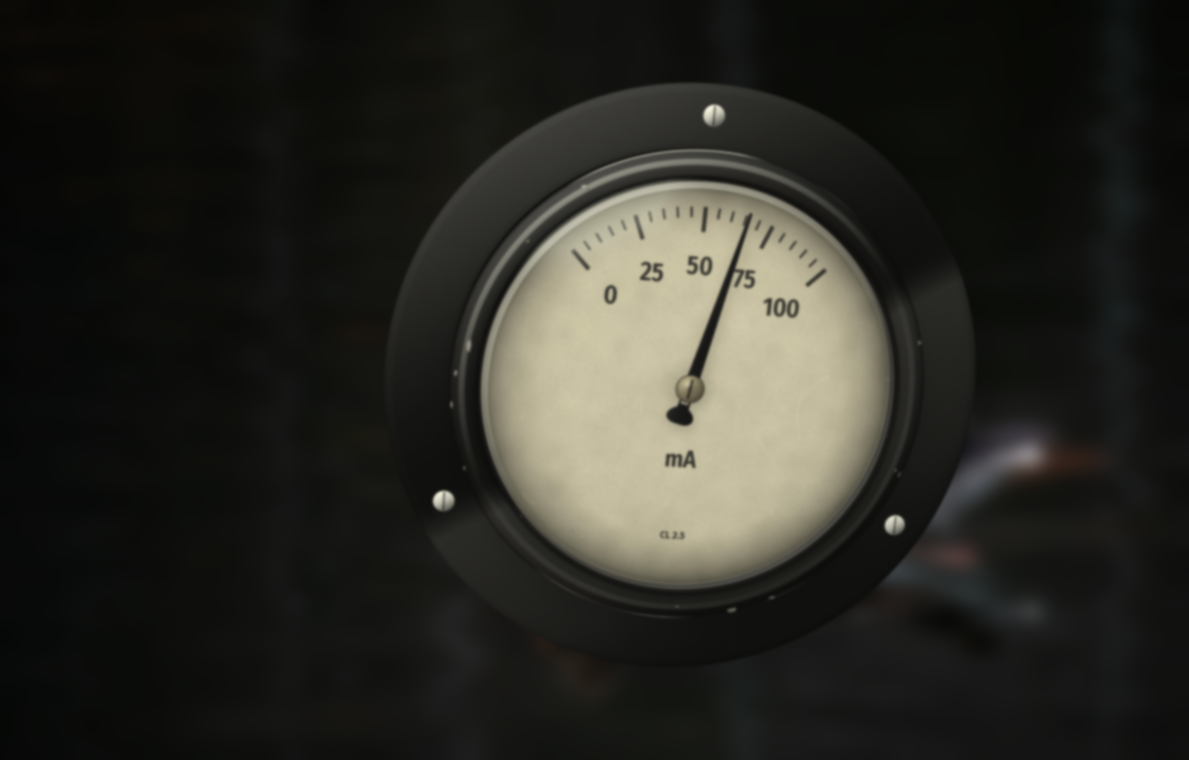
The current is {"value": 65, "unit": "mA"}
